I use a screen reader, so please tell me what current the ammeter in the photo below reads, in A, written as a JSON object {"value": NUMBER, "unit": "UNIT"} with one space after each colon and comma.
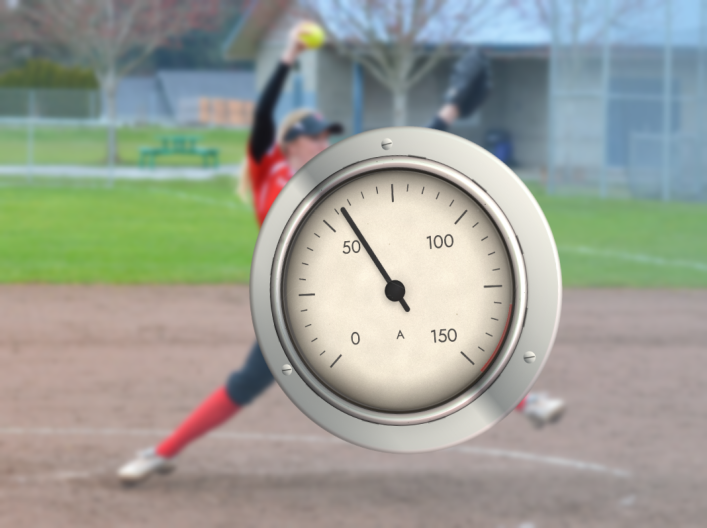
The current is {"value": 57.5, "unit": "A"}
